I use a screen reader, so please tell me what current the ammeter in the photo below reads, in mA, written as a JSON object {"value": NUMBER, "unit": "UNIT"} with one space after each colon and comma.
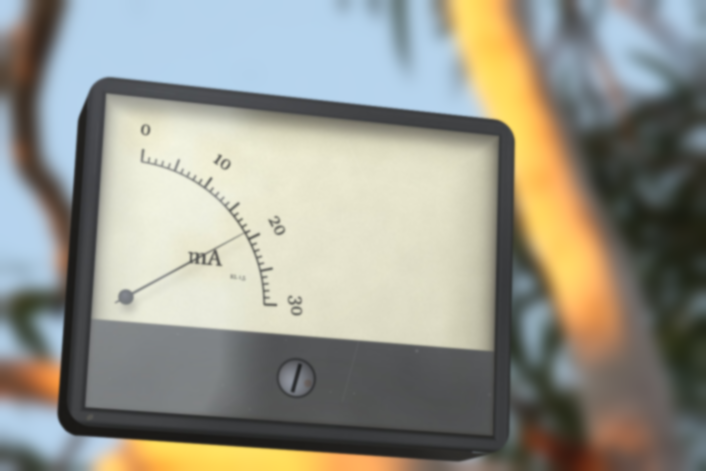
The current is {"value": 19, "unit": "mA"}
